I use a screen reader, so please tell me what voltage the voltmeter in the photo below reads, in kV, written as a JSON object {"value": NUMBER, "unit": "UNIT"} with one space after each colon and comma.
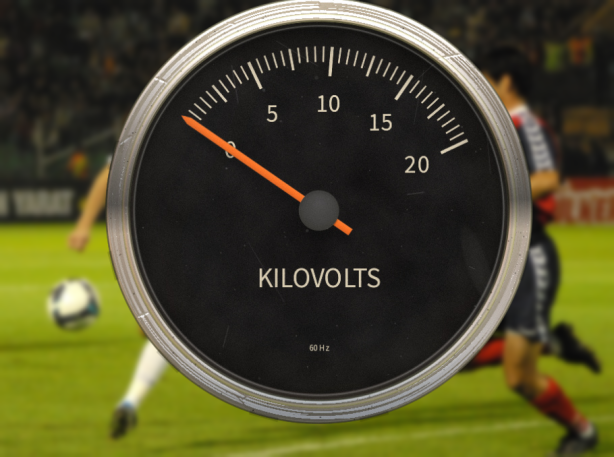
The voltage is {"value": 0, "unit": "kV"}
